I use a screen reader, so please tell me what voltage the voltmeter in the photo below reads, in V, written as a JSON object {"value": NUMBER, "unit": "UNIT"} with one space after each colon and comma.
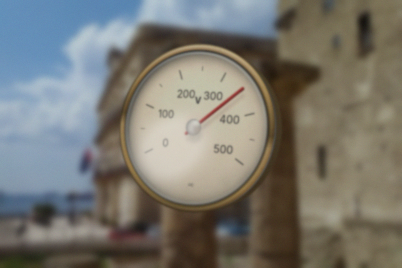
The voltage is {"value": 350, "unit": "V"}
